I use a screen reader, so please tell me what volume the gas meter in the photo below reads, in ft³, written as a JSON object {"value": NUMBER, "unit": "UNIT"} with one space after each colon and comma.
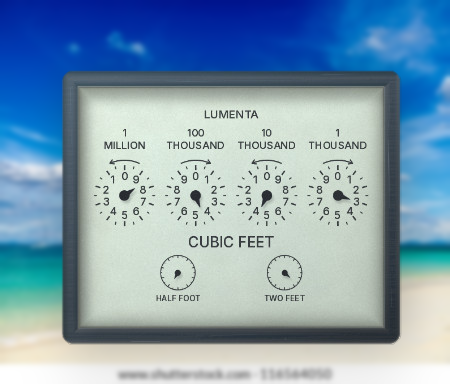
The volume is {"value": 844300, "unit": "ft³"}
